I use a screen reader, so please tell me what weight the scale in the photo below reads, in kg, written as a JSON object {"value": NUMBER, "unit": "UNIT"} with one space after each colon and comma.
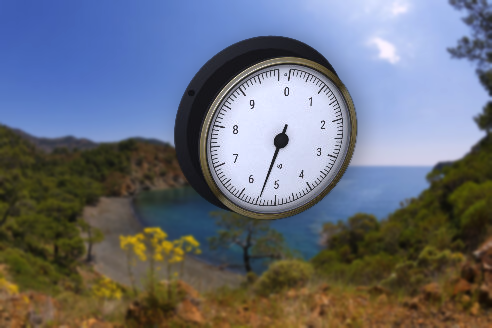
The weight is {"value": 5.5, "unit": "kg"}
